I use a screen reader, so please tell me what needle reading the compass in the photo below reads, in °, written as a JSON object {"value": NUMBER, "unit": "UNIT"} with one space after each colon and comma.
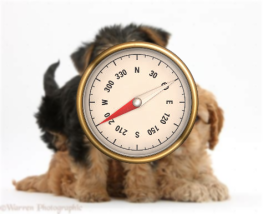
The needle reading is {"value": 240, "unit": "°"}
